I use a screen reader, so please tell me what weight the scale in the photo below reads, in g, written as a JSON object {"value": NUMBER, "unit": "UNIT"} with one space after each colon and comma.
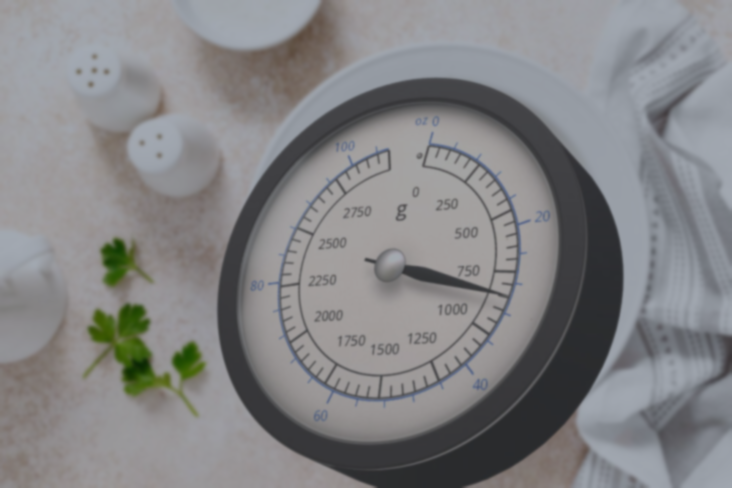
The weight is {"value": 850, "unit": "g"}
